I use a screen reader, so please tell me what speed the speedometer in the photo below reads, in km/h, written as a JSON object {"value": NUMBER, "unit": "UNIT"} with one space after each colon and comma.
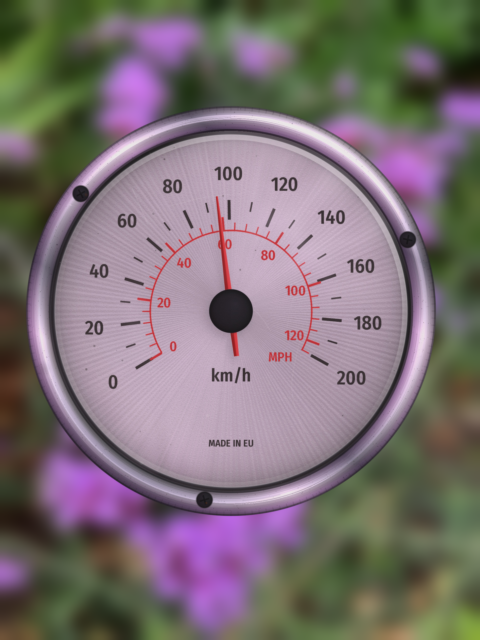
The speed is {"value": 95, "unit": "km/h"}
